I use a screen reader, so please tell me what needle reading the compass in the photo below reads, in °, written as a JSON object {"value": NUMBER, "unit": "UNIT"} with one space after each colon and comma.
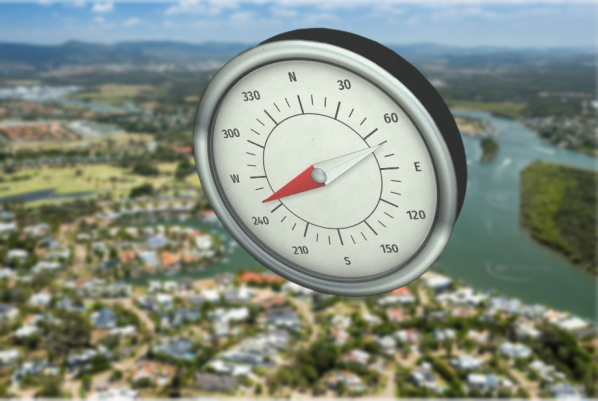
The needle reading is {"value": 250, "unit": "°"}
